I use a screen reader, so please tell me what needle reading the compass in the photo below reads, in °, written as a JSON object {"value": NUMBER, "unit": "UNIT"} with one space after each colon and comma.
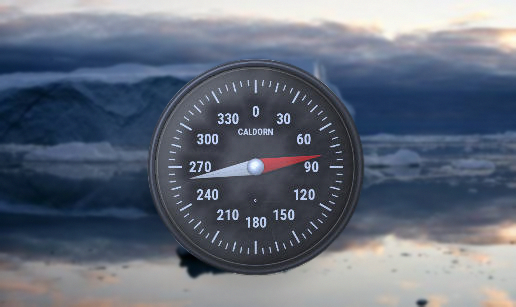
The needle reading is {"value": 80, "unit": "°"}
